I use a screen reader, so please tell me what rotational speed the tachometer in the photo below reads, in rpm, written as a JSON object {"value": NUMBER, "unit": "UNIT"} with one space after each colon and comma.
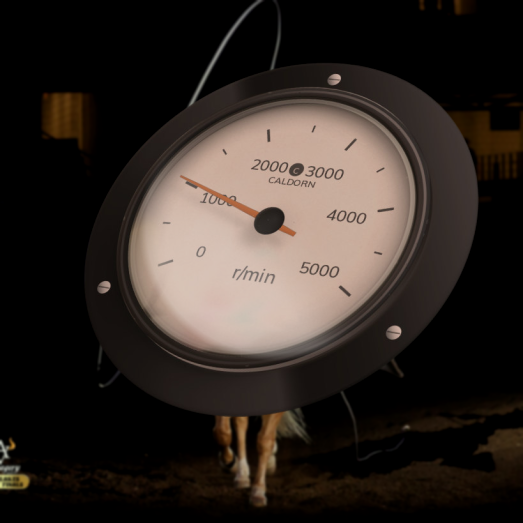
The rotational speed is {"value": 1000, "unit": "rpm"}
